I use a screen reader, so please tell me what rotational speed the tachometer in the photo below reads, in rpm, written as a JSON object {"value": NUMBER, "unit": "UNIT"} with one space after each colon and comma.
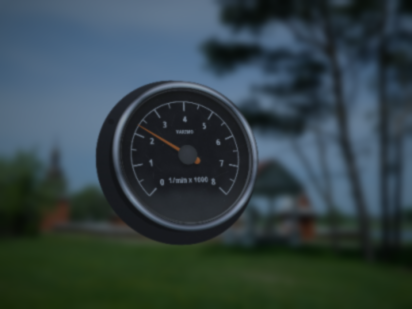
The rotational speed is {"value": 2250, "unit": "rpm"}
